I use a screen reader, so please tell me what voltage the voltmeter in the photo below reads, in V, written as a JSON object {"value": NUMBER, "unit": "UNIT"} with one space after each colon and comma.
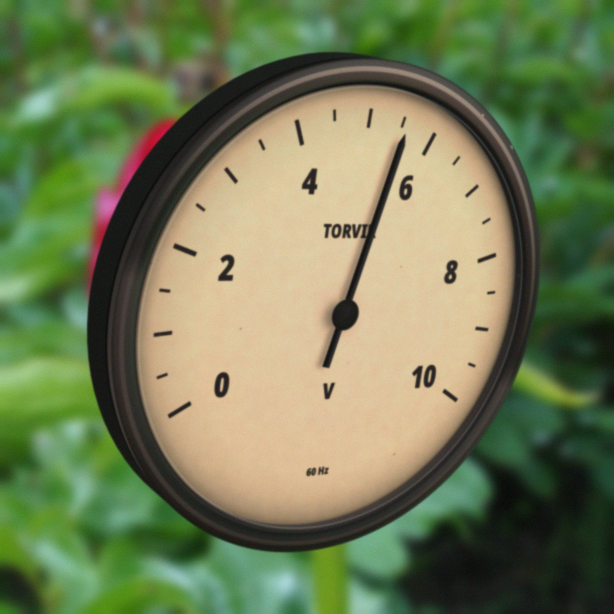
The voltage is {"value": 5.5, "unit": "V"}
